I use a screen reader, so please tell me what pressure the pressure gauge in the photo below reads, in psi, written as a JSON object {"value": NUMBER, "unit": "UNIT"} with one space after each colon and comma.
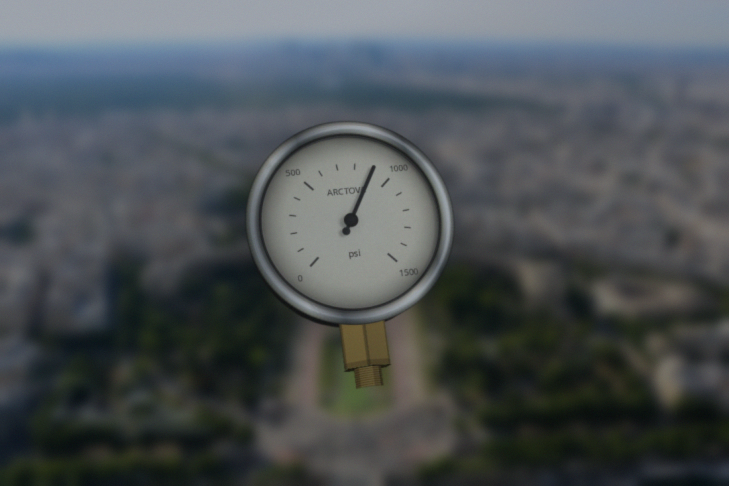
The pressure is {"value": 900, "unit": "psi"}
